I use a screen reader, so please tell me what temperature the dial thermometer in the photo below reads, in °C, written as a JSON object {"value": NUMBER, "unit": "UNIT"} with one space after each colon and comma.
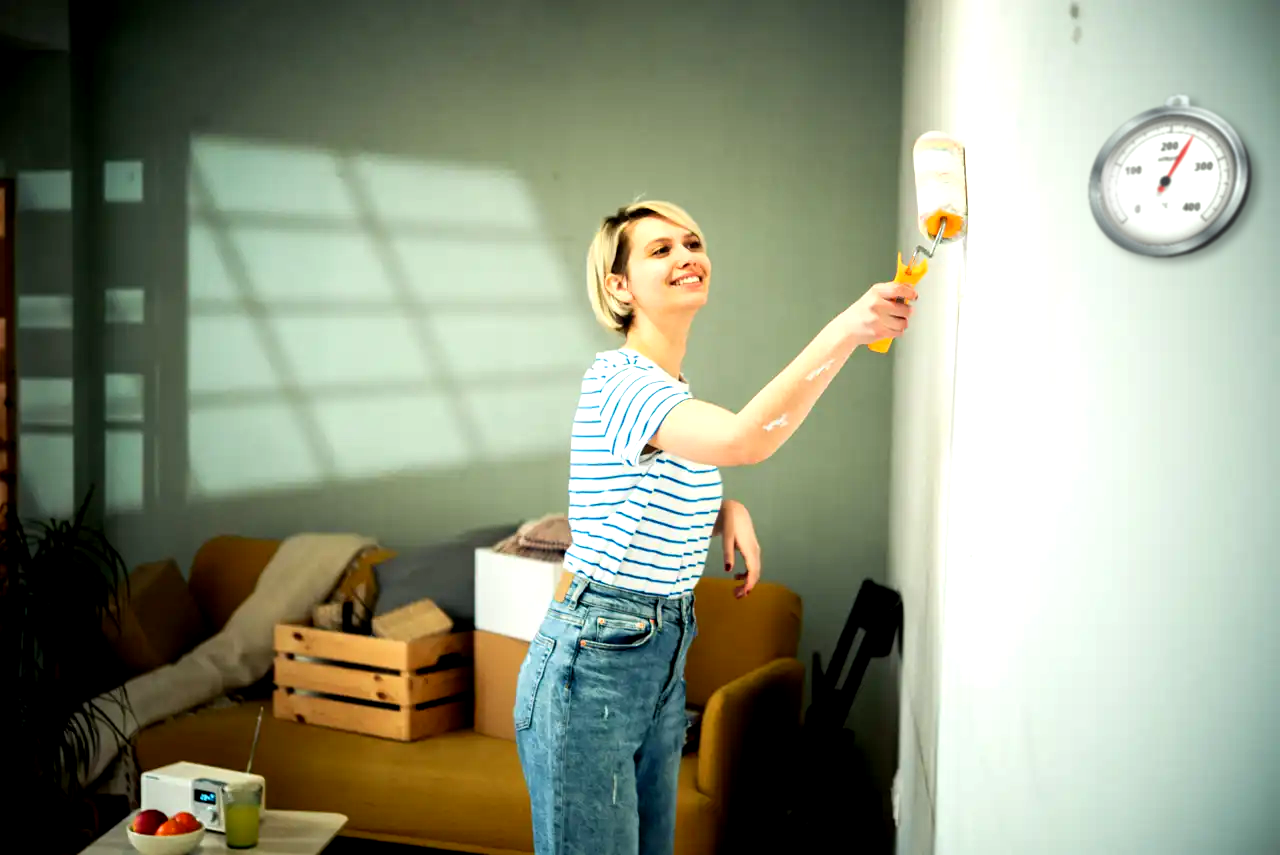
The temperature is {"value": 240, "unit": "°C"}
